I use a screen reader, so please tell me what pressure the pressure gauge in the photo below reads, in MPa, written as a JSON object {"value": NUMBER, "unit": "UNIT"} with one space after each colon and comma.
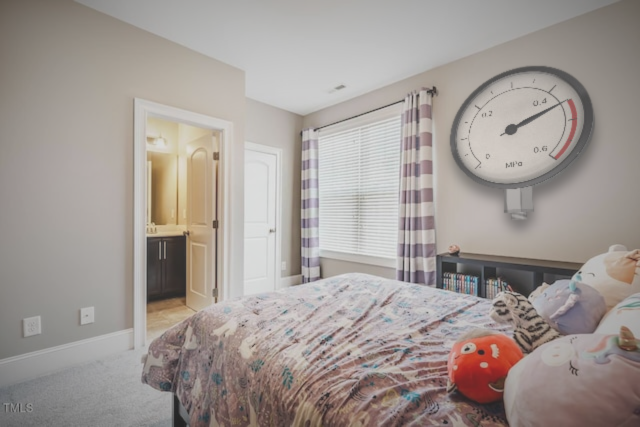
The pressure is {"value": 0.45, "unit": "MPa"}
